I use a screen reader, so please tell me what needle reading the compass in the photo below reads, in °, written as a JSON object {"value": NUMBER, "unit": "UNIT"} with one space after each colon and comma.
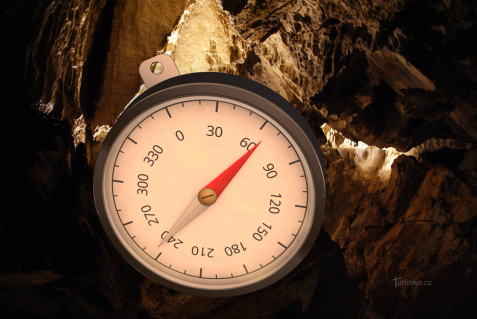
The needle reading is {"value": 65, "unit": "°"}
